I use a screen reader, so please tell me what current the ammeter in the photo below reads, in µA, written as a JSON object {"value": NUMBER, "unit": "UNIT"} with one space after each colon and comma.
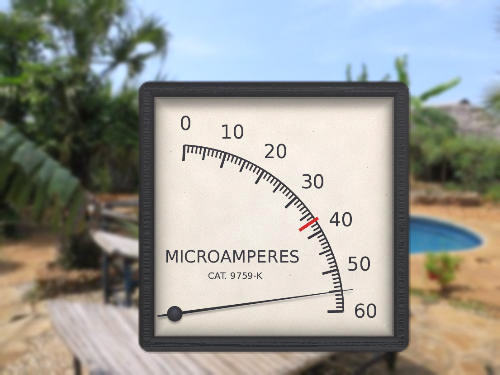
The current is {"value": 55, "unit": "µA"}
